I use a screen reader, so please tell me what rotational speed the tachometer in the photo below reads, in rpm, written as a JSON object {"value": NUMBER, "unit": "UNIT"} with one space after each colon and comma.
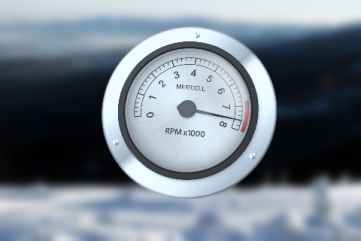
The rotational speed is {"value": 7600, "unit": "rpm"}
